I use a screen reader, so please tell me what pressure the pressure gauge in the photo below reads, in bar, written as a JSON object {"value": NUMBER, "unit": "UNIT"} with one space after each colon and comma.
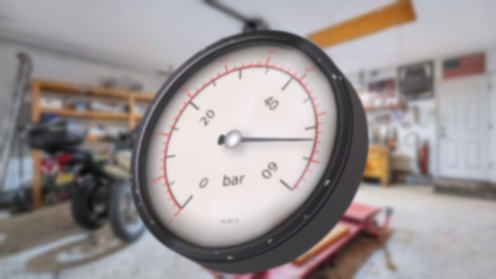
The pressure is {"value": 52.5, "unit": "bar"}
